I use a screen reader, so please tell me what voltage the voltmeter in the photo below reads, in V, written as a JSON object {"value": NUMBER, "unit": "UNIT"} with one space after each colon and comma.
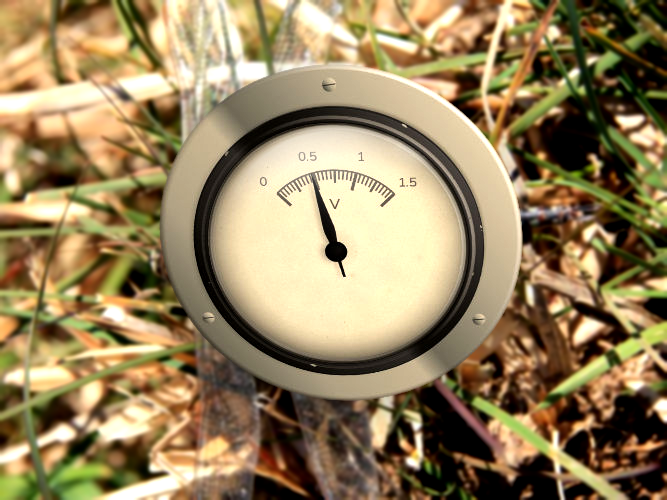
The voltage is {"value": 0.5, "unit": "V"}
